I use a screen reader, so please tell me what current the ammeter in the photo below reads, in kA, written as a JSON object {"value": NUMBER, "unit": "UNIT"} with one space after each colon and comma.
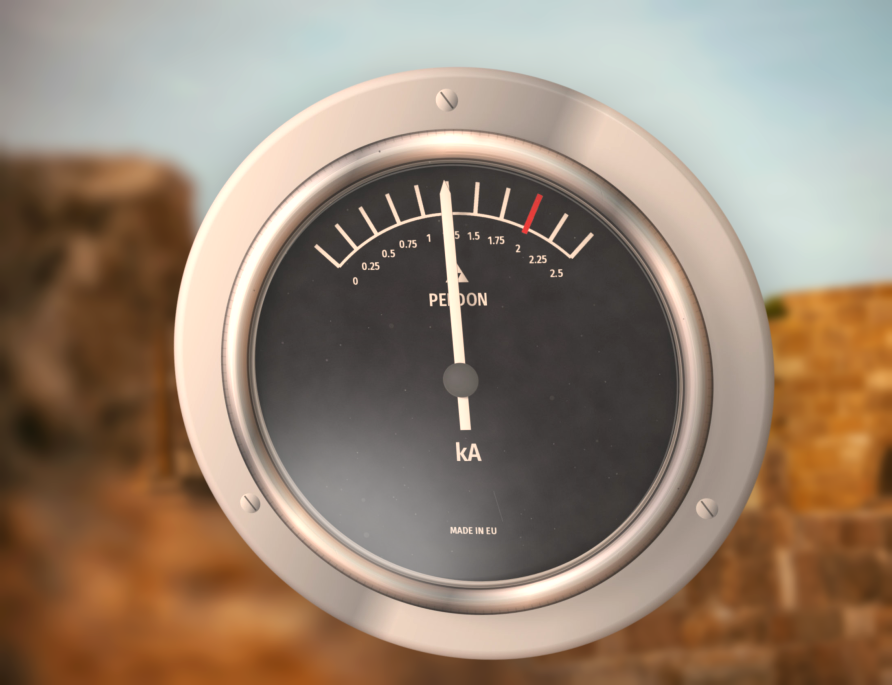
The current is {"value": 1.25, "unit": "kA"}
